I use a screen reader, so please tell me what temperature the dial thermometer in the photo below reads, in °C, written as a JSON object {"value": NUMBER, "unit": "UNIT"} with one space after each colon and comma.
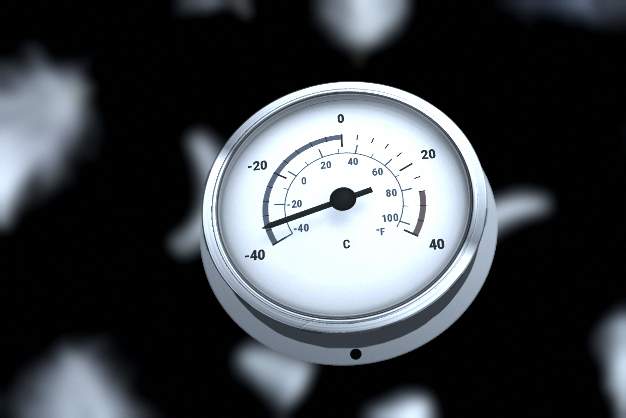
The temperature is {"value": -36, "unit": "°C"}
